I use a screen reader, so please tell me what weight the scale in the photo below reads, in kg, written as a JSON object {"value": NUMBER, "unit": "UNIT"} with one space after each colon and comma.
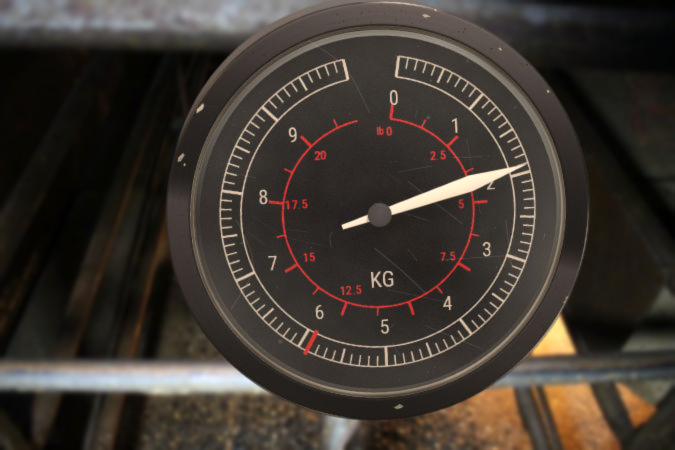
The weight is {"value": 1.9, "unit": "kg"}
